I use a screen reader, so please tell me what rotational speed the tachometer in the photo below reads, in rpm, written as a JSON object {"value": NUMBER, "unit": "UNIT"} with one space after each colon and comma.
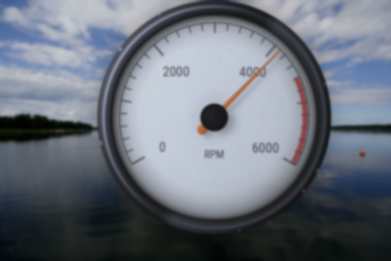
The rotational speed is {"value": 4100, "unit": "rpm"}
